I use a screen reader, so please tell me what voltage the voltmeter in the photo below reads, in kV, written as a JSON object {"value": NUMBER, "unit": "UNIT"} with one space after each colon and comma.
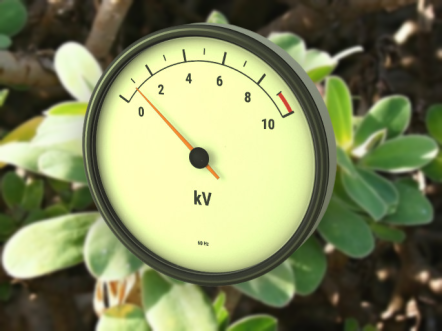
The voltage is {"value": 1, "unit": "kV"}
